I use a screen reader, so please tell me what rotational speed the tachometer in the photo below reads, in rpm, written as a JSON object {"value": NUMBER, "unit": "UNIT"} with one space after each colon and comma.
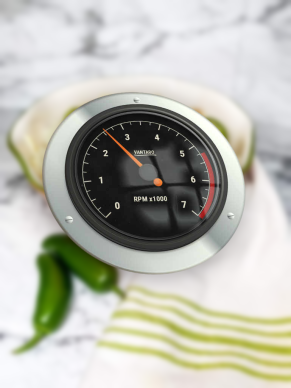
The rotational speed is {"value": 2500, "unit": "rpm"}
